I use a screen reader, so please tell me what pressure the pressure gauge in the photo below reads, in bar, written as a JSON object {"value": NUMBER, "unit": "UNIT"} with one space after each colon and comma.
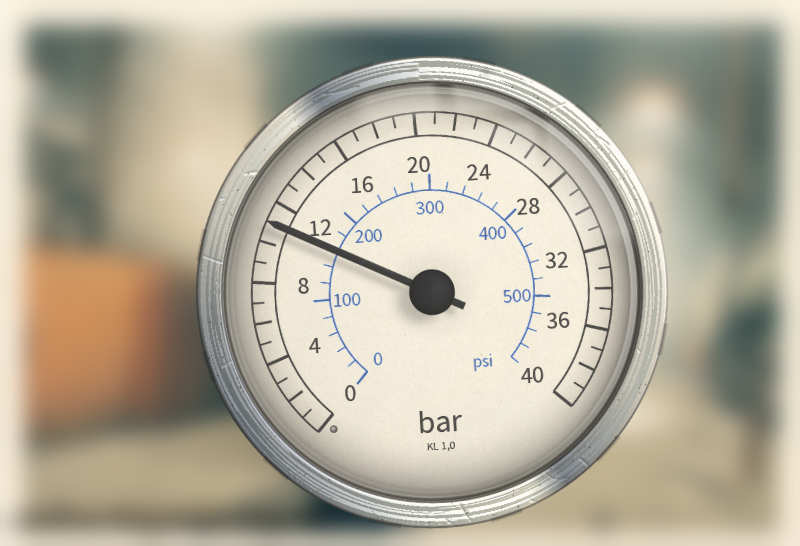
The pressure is {"value": 11, "unit": "bar"}
